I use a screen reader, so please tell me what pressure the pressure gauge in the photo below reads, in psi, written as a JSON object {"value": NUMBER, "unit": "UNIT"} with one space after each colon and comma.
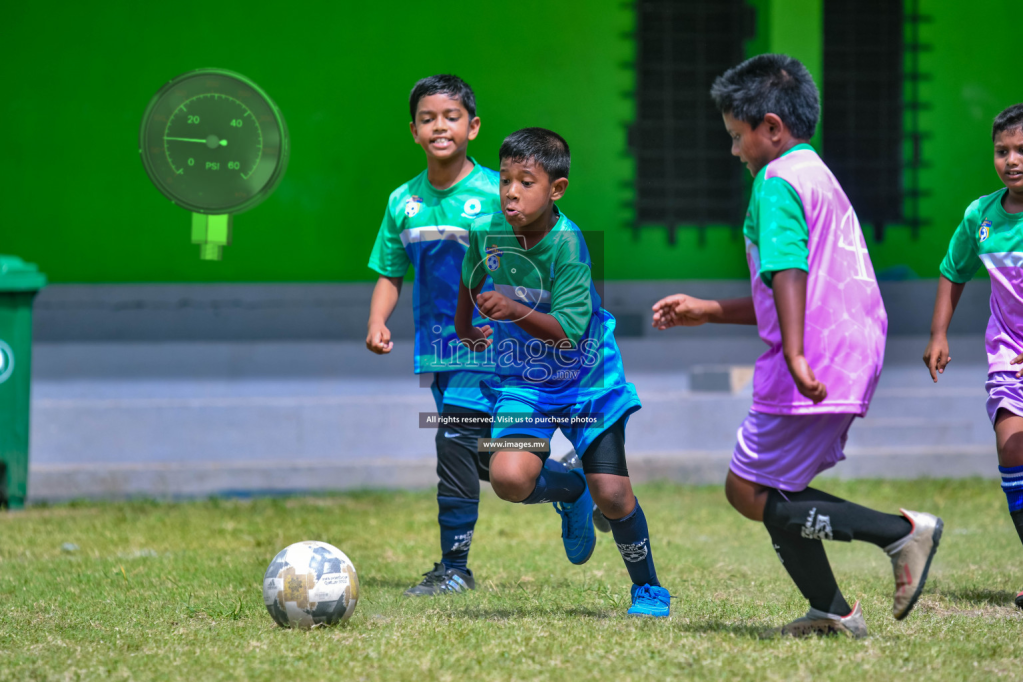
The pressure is {"value": 10, "unit": "psi"}
